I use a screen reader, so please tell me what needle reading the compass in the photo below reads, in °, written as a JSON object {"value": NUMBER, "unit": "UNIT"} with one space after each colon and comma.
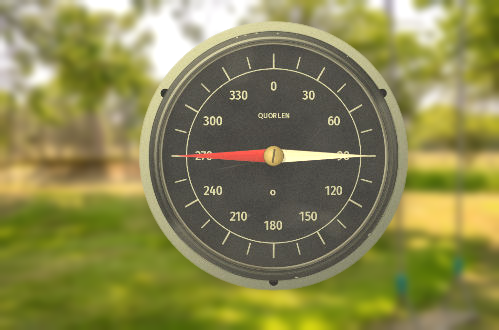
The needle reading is {"value": 270, "unit": "°"}
